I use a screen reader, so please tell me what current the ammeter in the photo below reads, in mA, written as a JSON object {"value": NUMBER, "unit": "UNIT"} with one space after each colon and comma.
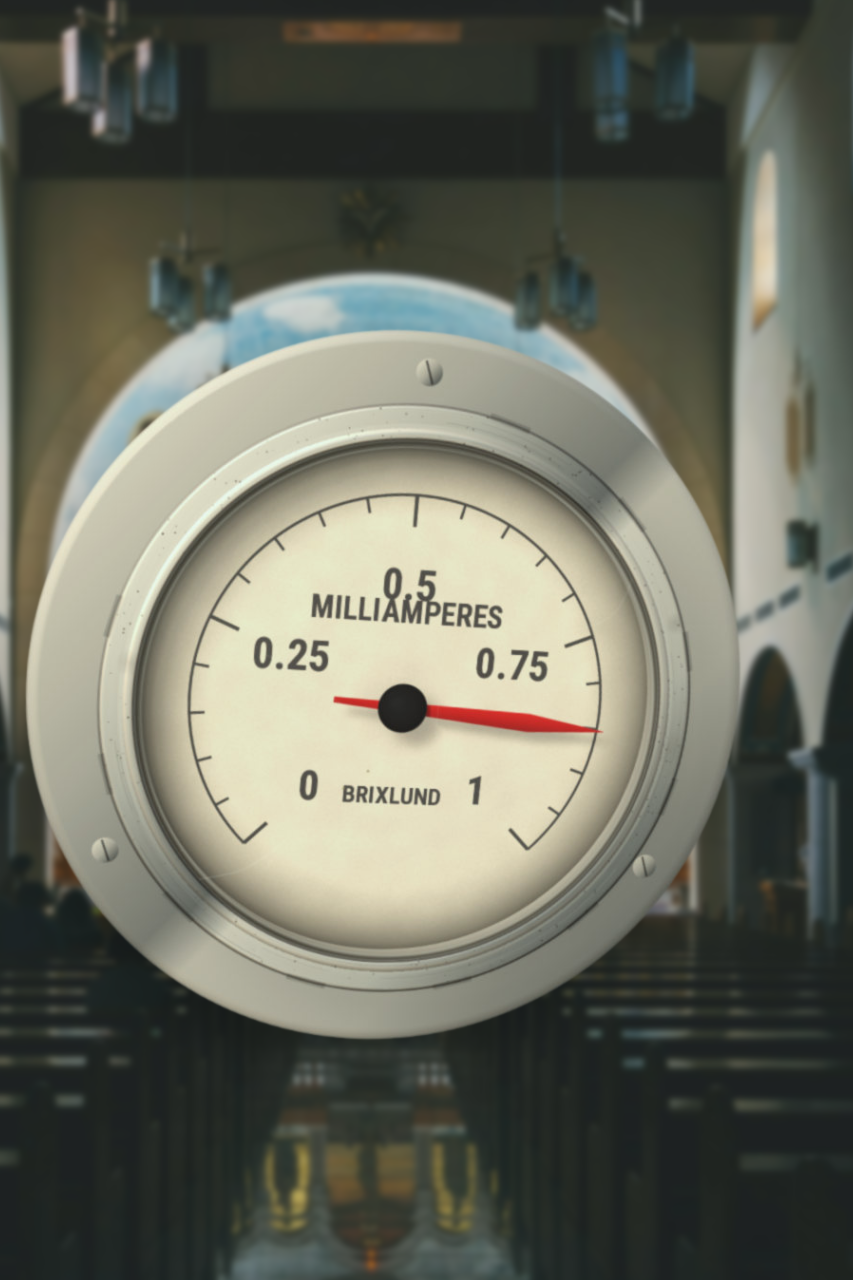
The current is {"value": 0.85, "unit": "mA"}
